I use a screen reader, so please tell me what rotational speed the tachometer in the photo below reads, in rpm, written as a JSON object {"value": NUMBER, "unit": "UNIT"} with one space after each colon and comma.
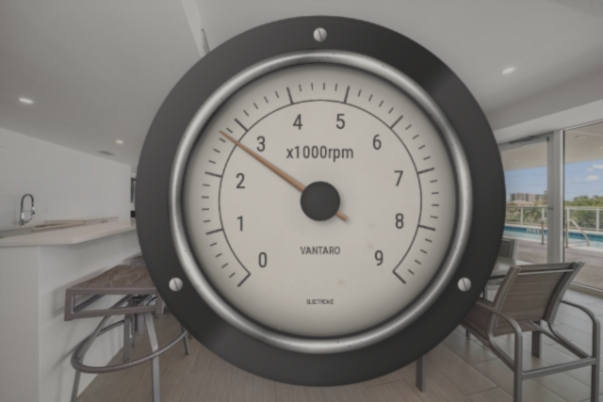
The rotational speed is {"value": 2700, "unit": "rpm"}
